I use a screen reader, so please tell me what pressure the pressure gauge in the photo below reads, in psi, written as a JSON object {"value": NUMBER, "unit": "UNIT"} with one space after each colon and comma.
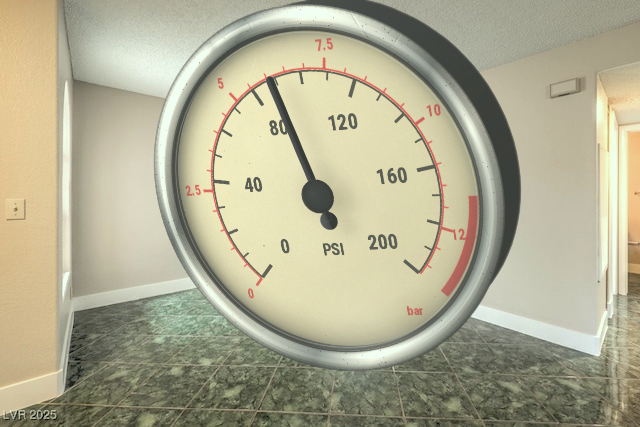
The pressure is {"value": 90, "unit": "psi"}
